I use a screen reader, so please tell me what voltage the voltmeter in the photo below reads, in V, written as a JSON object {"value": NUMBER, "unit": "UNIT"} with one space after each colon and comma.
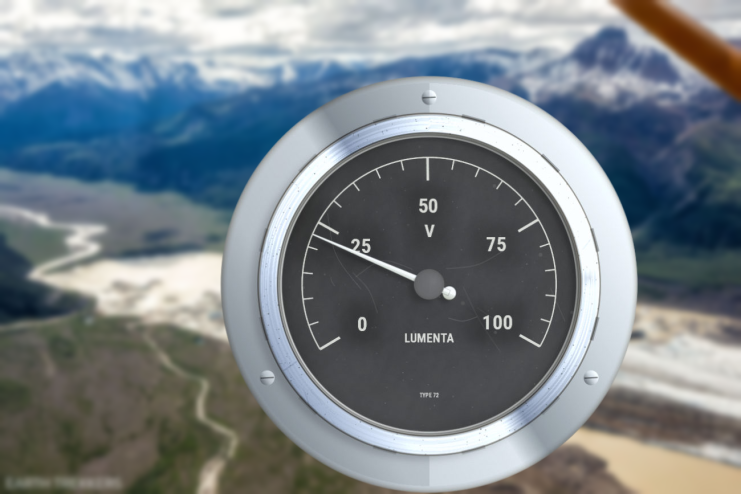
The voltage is {"value": 22.5, "unit": "V"}
